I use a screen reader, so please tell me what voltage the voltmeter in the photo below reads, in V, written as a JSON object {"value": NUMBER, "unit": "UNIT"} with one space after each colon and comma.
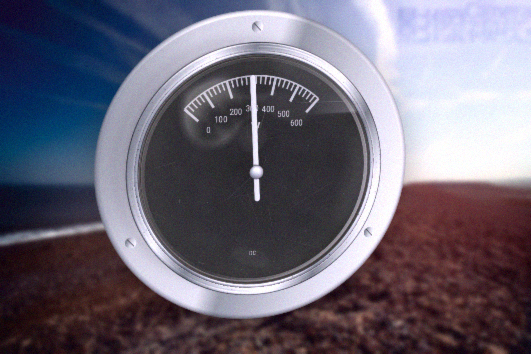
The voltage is {"value": 300, "unit": "V"}
